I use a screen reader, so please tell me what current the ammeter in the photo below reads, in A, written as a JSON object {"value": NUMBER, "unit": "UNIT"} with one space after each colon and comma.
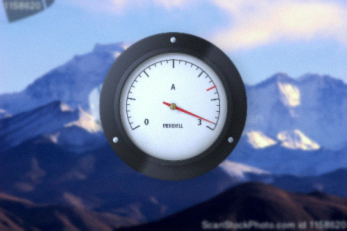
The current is {"value": 2.9, "unit": "A"}
